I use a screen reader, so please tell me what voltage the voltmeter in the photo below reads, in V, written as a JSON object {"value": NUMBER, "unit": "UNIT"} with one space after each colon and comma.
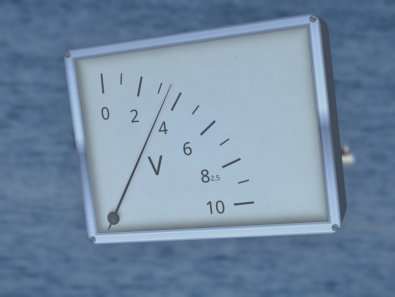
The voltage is {"value": 3.5, "unit": "V"}
